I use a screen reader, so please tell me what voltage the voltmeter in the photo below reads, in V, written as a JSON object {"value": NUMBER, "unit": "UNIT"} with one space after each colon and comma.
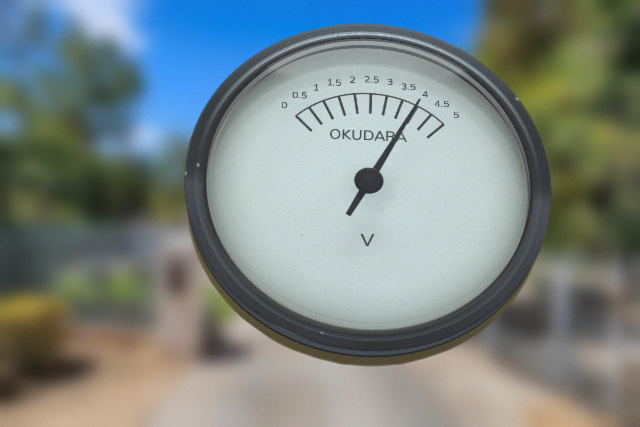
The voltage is {"value": 4, "unit": "V"}
